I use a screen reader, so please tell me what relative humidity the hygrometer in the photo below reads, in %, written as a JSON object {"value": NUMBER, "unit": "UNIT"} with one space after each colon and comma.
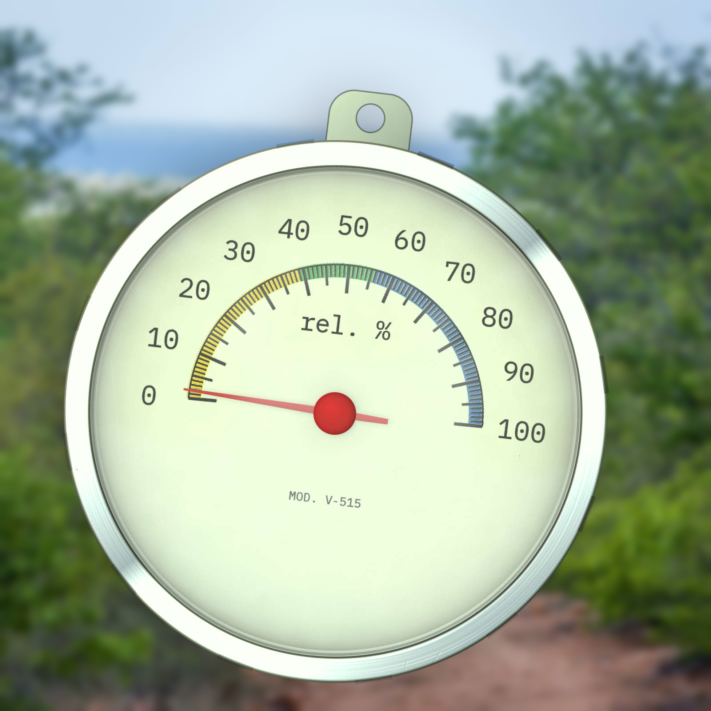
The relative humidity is {"value": 2, "unit": "%"}
